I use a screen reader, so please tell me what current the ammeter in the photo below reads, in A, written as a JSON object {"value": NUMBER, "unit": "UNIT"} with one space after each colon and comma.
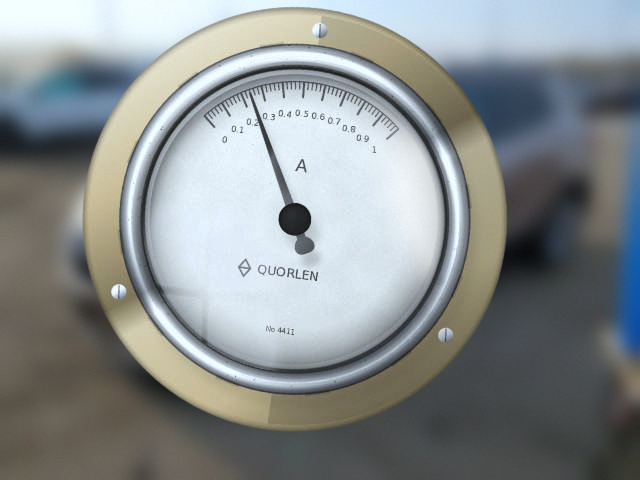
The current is {"value": 0.24, "unit": "A"}
